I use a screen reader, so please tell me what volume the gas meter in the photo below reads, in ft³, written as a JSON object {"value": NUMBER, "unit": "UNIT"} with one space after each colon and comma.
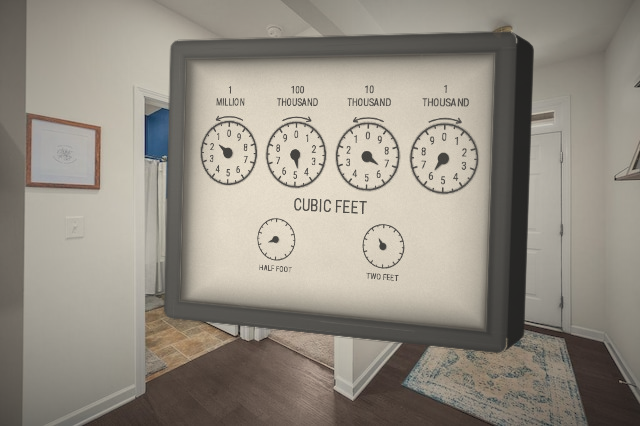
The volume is {"value": 146600, "unit": "ft³"}
